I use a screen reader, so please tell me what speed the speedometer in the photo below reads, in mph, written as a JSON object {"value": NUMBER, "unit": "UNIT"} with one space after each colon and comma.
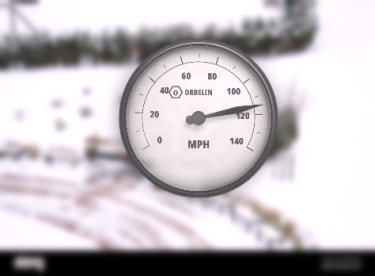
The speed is {"value": 115, "unit": "mph"}
